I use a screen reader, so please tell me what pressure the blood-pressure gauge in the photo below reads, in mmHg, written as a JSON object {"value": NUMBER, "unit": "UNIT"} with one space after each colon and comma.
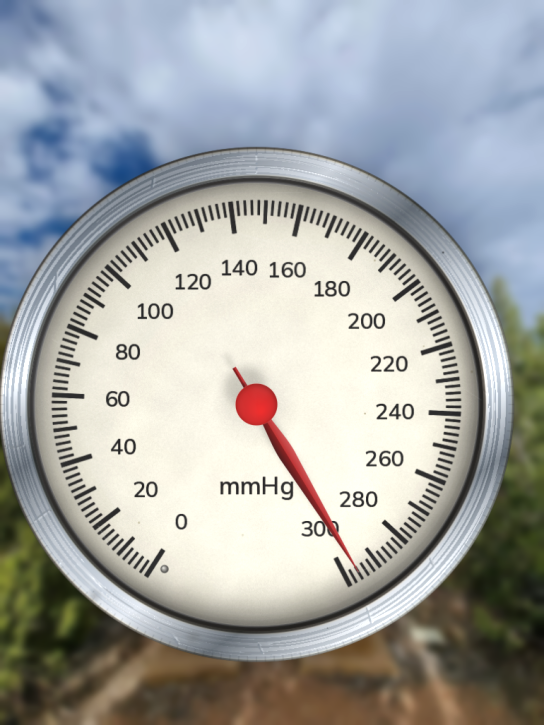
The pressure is {"value": 296, "unit": "mmHg"}
